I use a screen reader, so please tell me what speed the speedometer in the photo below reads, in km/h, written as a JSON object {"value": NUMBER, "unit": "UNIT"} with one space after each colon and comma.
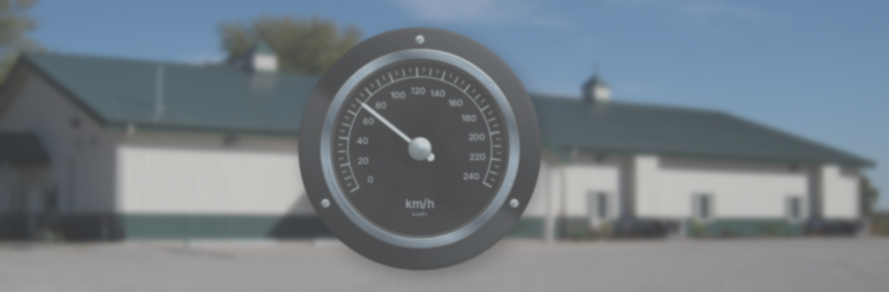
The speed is {"value": 70, "unit": "km/h"}
